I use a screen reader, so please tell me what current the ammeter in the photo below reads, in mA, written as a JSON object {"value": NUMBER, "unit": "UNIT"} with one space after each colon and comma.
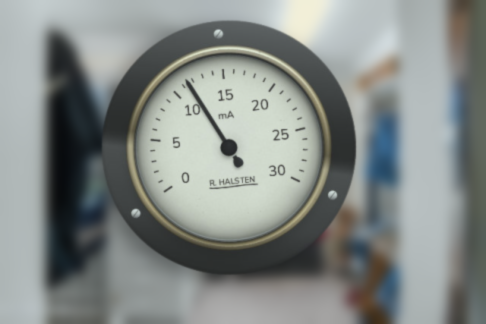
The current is {"value": 11.5, "unit": "mA"}
